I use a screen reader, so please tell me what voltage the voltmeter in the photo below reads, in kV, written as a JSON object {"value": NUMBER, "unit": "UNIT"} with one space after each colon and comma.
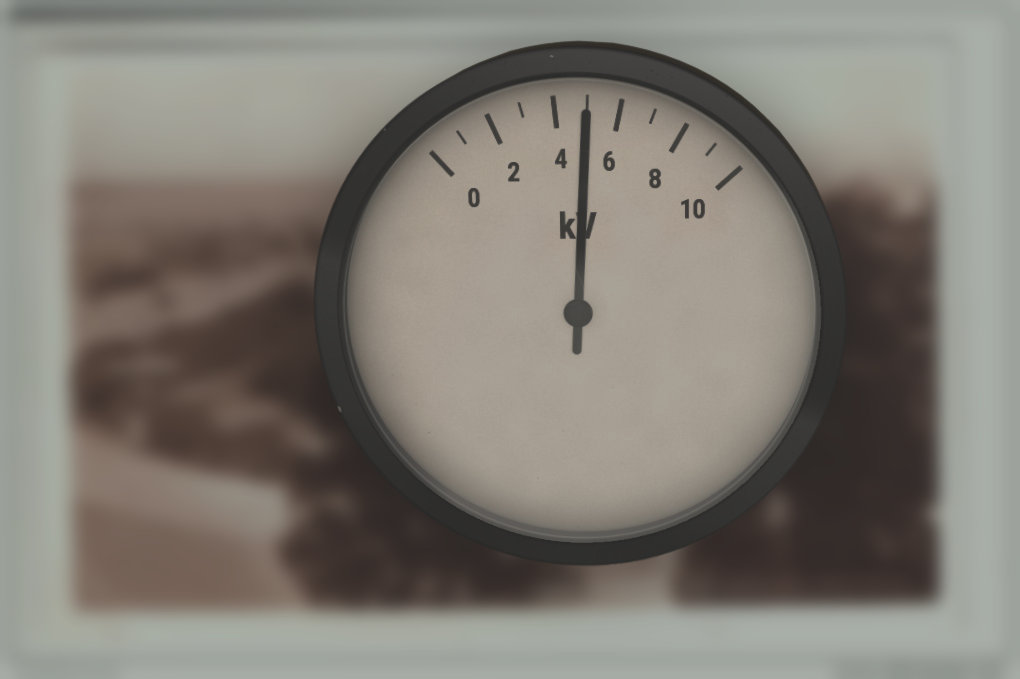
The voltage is {"value": 5, "unit": "kV"}
